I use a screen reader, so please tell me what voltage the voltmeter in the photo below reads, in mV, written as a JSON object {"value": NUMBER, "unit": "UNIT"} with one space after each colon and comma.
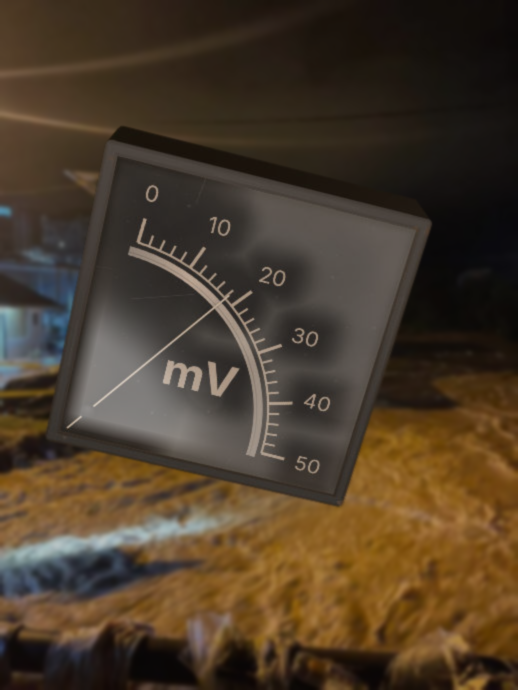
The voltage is {"value": 18, "unit": "mV"}
